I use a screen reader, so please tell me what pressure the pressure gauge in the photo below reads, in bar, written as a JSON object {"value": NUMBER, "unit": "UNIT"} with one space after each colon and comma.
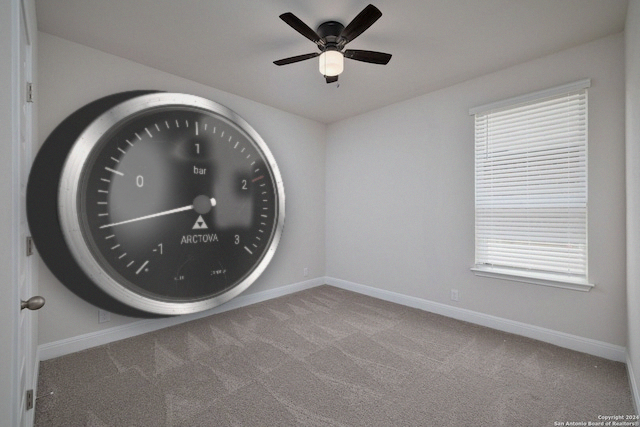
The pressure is {"value": -0.5, "unit": "bar"}
